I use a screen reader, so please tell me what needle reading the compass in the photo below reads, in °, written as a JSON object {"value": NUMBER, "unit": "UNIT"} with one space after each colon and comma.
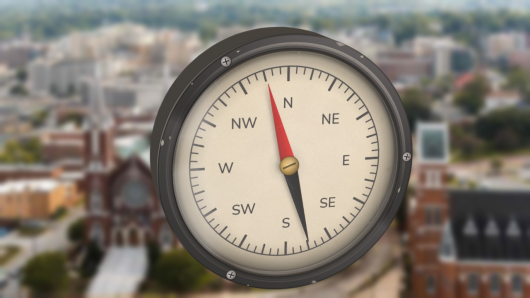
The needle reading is {"value": 345, "unit": "°"}
